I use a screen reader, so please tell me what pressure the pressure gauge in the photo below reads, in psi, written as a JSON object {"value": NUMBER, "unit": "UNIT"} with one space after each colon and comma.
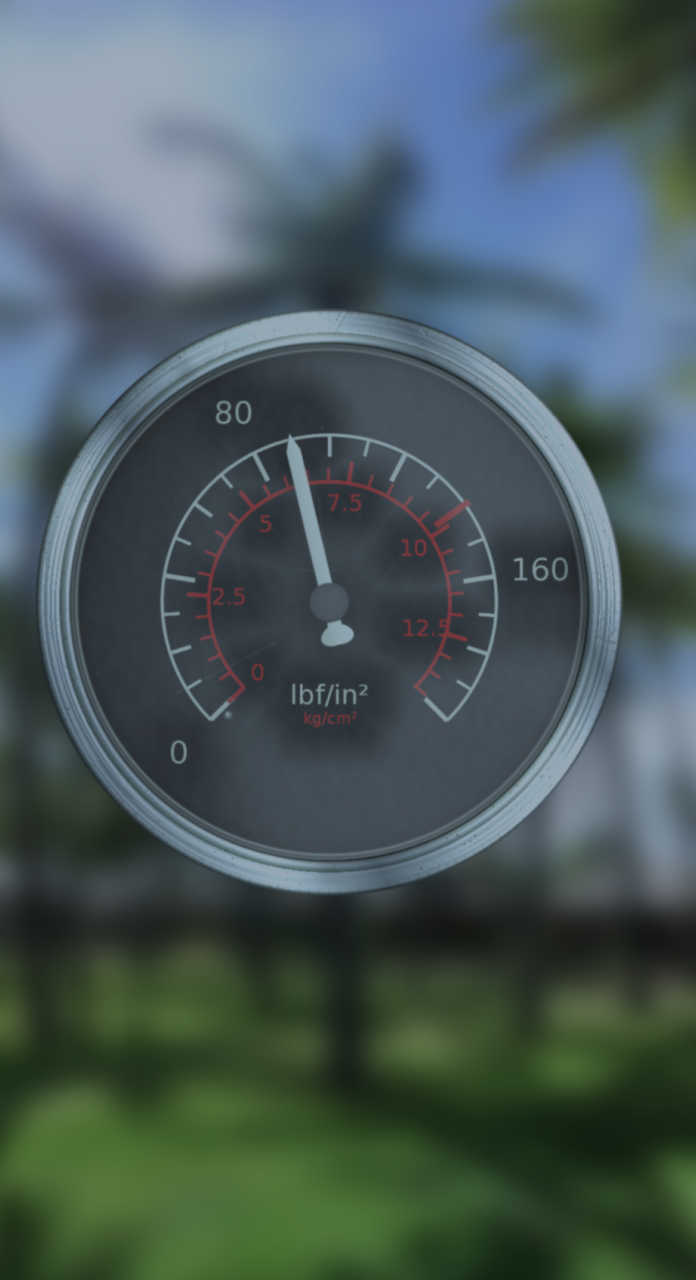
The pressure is {"value": 90, "unit": "psi"}
